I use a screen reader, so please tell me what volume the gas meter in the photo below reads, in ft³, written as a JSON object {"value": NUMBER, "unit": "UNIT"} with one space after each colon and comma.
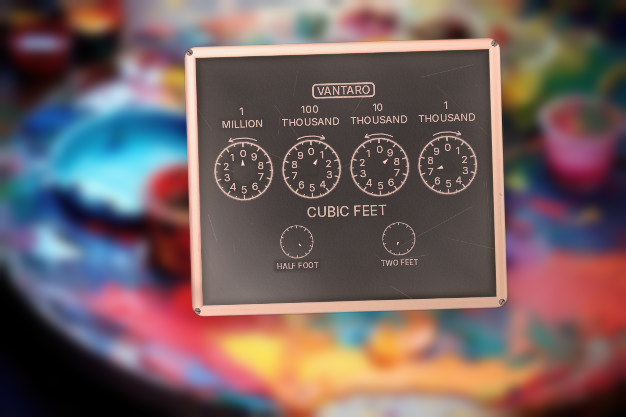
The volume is {"value": 8700, "unit": "ft³"}
